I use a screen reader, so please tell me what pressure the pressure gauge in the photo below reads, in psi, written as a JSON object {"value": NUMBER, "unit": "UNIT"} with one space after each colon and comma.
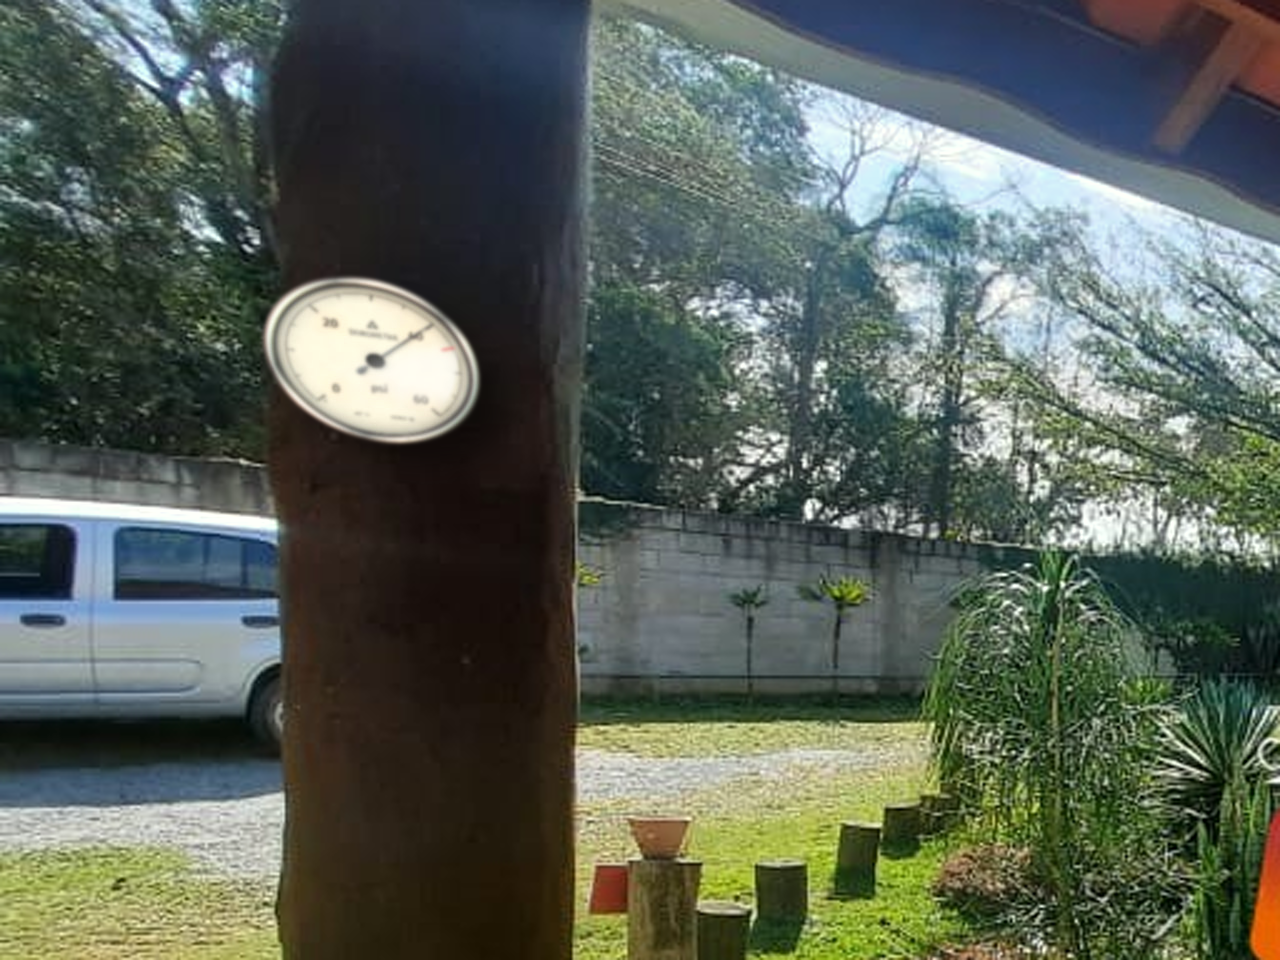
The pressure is {"value": 40, "unit": "psi"}
